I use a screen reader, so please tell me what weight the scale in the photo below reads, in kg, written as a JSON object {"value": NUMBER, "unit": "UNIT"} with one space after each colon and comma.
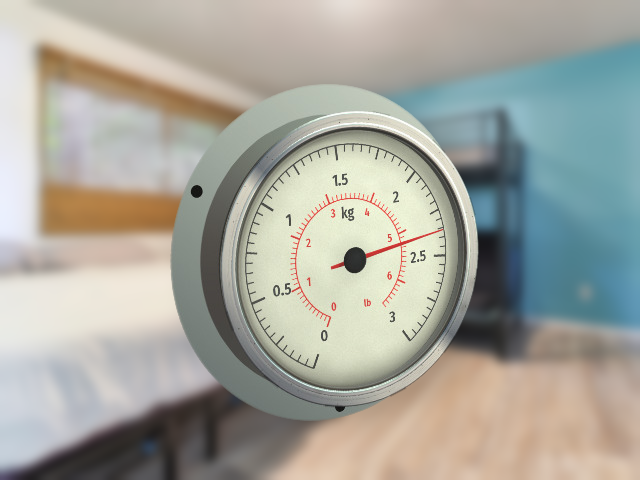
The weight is {"value": 2.35, "unit": "kg"}
